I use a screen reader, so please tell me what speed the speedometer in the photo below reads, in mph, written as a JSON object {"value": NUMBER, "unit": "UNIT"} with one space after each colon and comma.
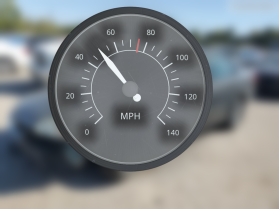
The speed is {"value": 50, "unit": "mph"}
